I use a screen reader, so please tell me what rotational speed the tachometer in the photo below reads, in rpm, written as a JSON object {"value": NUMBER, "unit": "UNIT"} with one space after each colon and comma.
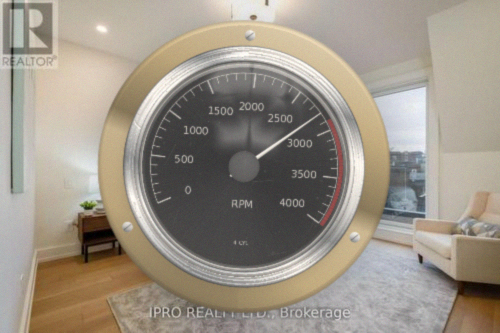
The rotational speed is {"value": 2800, "unit": "rpm"}
